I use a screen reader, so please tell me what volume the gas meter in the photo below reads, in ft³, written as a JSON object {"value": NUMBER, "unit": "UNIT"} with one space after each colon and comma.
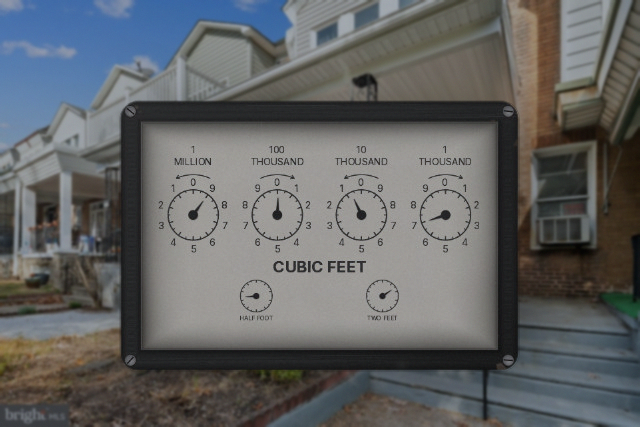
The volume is {"value": 900700, "unit": "ft³"}
